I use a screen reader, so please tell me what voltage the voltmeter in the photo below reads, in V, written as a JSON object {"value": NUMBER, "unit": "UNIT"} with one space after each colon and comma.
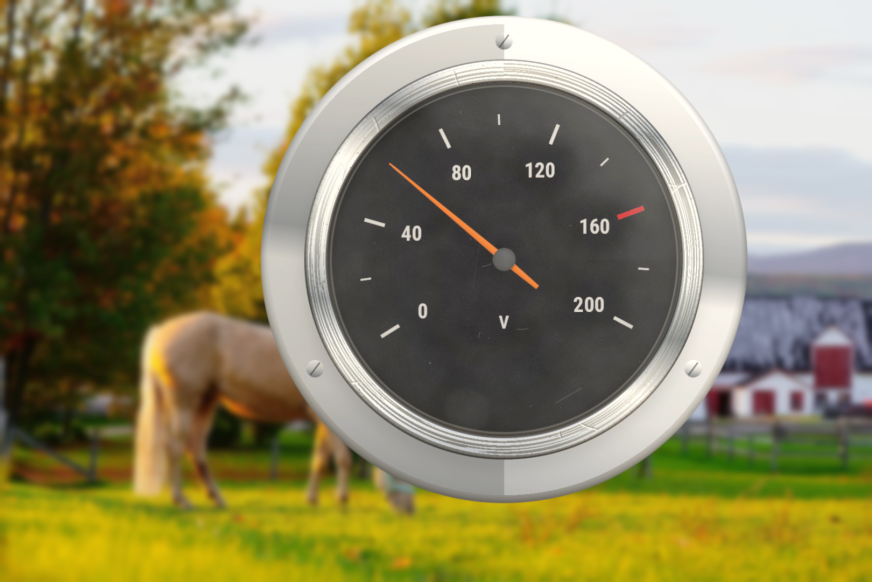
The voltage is {"value": 60, "unit": "V"}
